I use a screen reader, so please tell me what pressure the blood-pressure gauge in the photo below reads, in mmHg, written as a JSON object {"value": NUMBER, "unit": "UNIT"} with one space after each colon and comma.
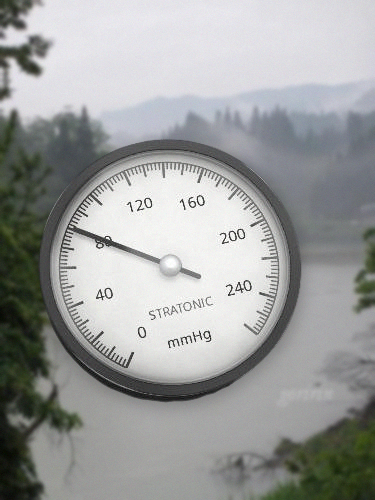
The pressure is {"value": 80, "unit": "mmHg"}
